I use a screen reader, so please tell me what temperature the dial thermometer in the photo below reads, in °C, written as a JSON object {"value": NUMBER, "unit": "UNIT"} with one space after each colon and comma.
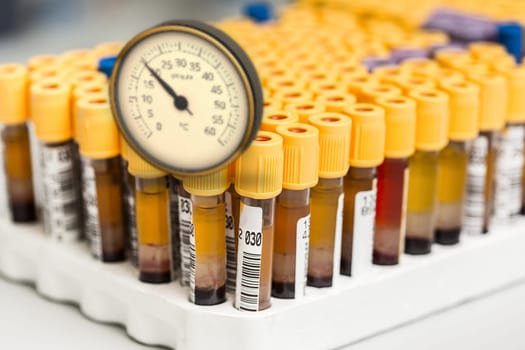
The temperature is {"value": 20, "unit": "°C"}
